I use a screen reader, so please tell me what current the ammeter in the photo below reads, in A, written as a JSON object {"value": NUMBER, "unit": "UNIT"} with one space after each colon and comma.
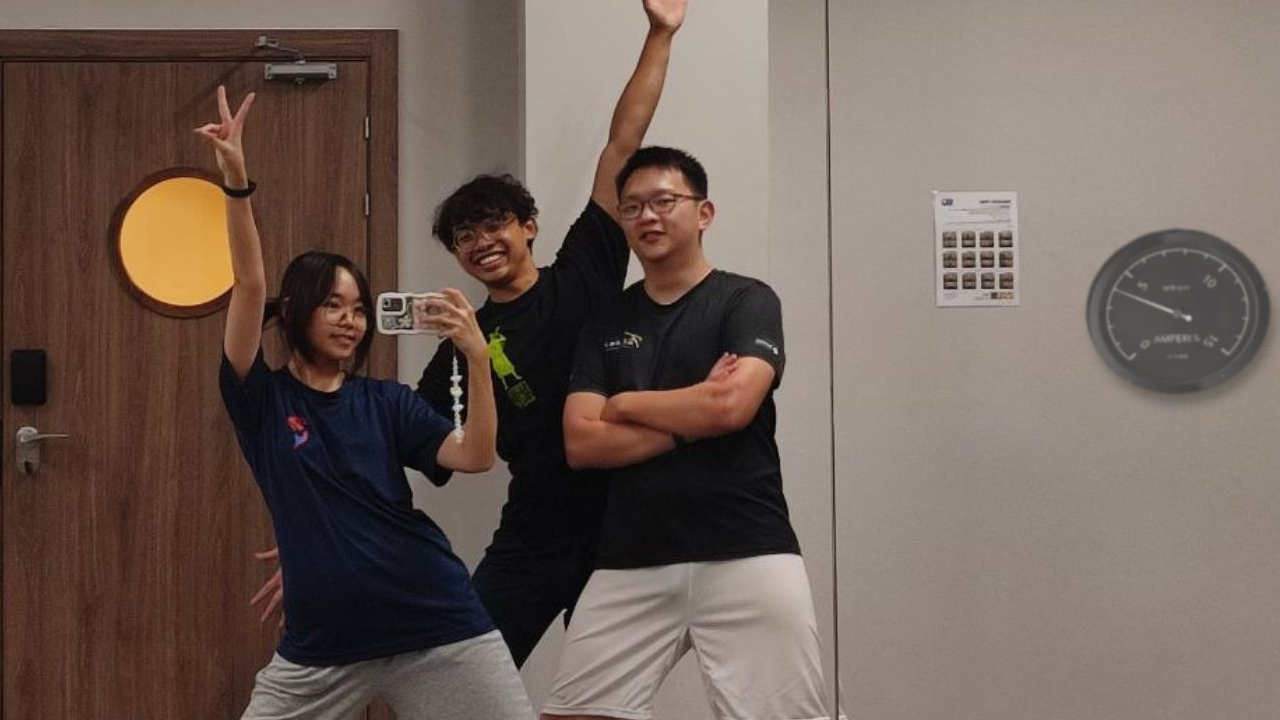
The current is {"value": 4, "unit": "A"}
